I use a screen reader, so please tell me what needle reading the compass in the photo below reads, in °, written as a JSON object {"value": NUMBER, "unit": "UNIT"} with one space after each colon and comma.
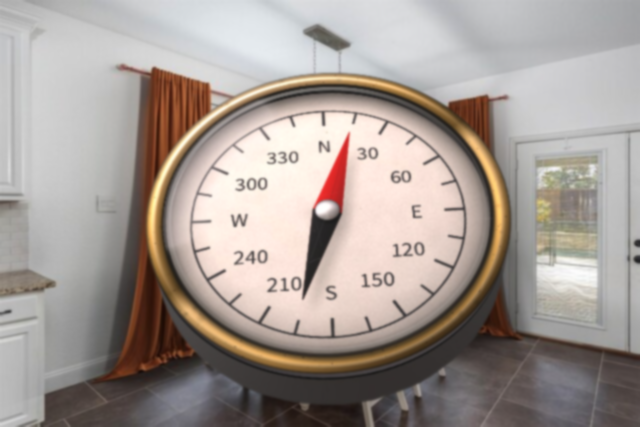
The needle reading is {"value": 15, "unit": "°"}
